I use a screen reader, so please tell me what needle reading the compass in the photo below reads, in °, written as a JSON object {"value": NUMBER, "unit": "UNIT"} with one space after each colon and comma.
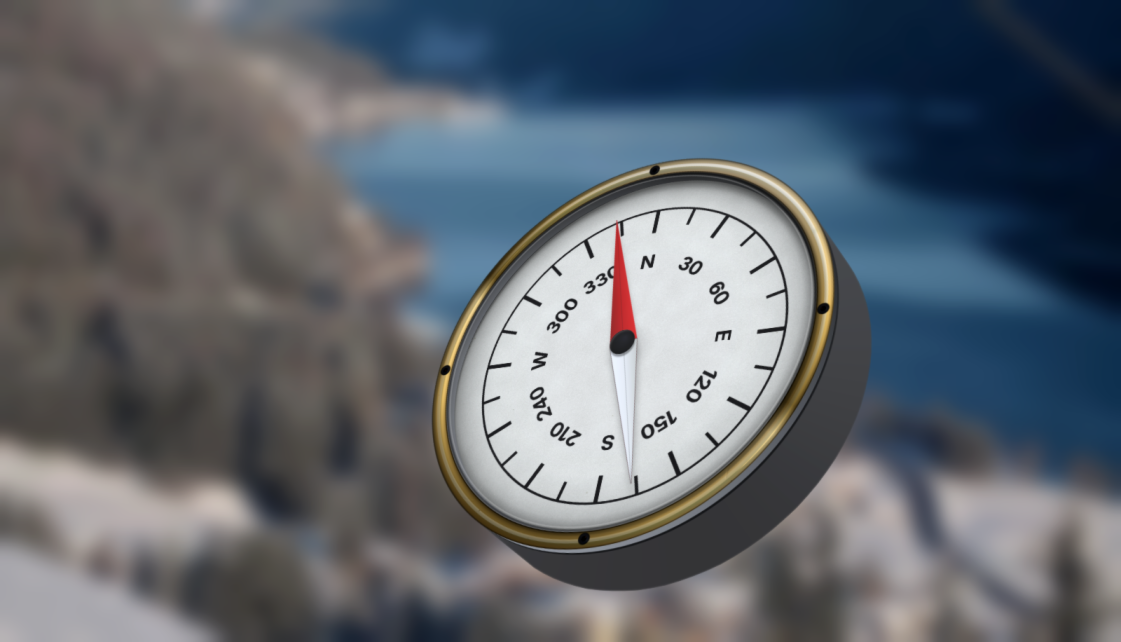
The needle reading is {"value": 345, "unit": "°"}
